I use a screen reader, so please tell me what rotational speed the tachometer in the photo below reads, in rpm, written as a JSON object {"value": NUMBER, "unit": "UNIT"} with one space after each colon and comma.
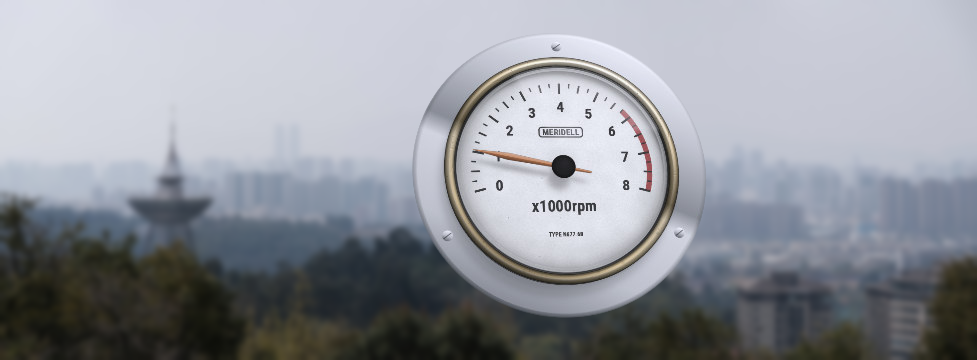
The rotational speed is {"value": 1000, "unit": "rpm"}
